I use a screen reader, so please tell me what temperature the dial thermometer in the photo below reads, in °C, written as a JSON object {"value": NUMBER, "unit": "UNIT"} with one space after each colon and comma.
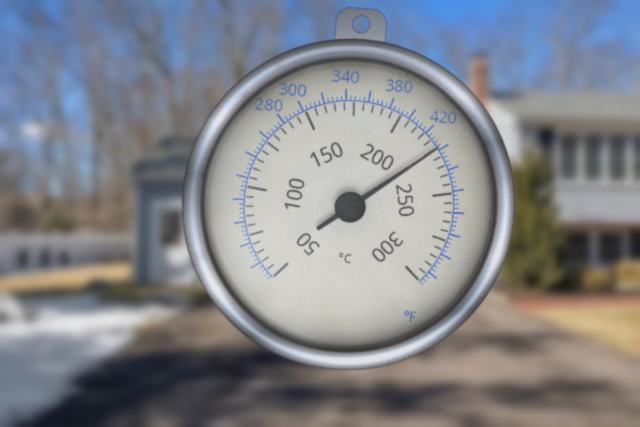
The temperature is {"value": 225, "unit": "°C"}
